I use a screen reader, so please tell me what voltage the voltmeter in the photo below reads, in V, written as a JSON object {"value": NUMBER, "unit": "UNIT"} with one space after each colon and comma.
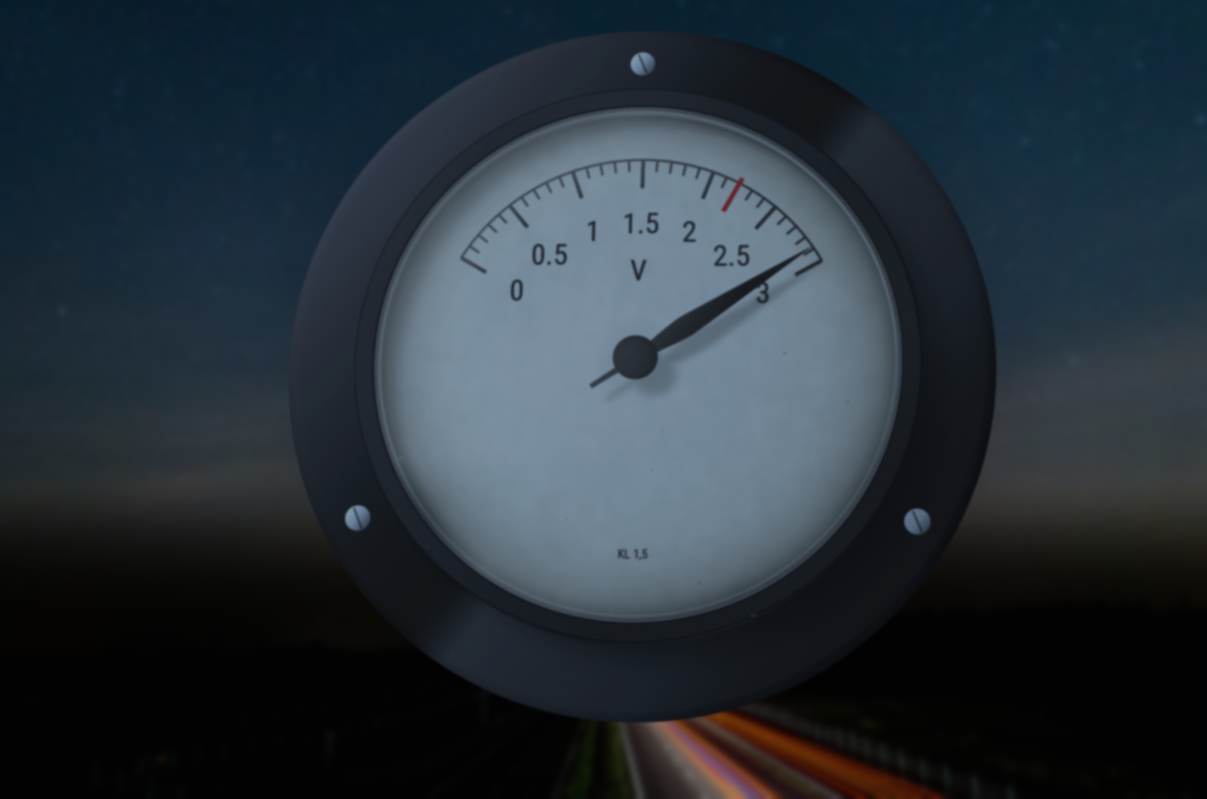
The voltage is {"value": 2.9, "unit": "V"}
